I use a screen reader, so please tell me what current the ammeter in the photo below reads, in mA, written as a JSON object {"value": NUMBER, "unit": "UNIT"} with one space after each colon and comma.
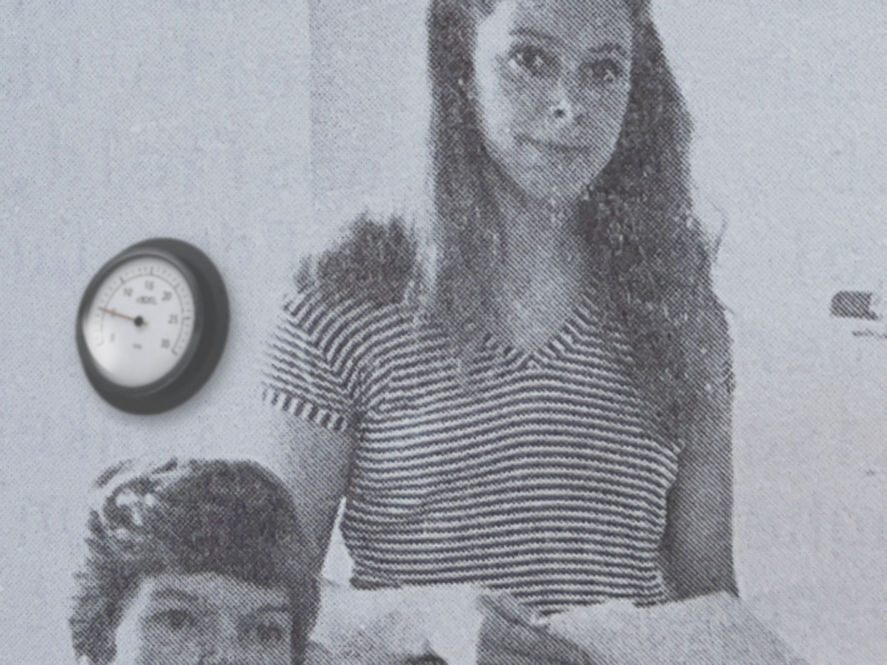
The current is {"value": 5, "unit": "mA"}
